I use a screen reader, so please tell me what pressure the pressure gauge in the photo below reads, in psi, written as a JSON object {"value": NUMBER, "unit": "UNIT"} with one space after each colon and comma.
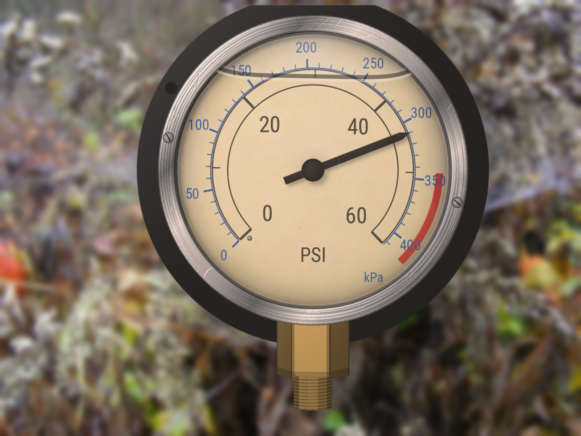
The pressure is {"value": 45, "unit": "psi"}
